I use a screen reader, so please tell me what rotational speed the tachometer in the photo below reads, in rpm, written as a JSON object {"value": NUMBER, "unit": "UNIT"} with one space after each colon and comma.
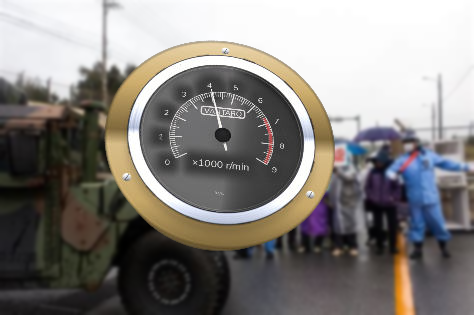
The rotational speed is {"value": 4000, "unit": "rpm"}
